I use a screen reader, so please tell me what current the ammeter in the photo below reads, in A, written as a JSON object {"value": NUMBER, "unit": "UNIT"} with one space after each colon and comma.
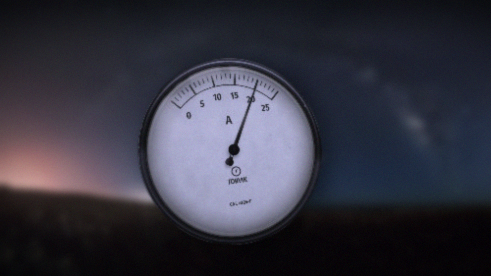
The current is {"value": 20, "unit": "A"}
